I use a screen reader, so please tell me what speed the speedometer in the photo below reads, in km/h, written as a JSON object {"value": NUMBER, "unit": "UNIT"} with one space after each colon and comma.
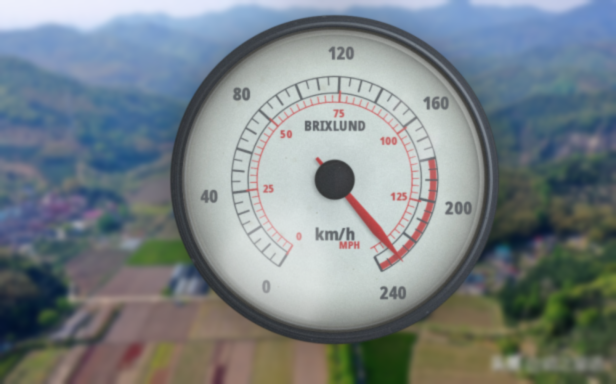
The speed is {"value": 230, "unit": "km/h"}
